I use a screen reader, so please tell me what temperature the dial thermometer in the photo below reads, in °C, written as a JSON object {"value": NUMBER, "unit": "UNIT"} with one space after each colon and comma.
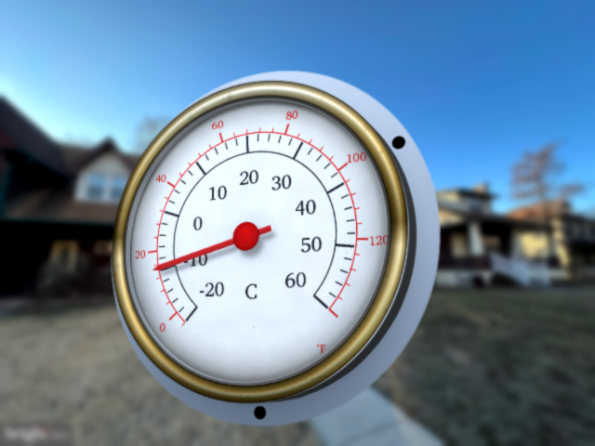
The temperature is {"value": -10, "unit": "°C"}
